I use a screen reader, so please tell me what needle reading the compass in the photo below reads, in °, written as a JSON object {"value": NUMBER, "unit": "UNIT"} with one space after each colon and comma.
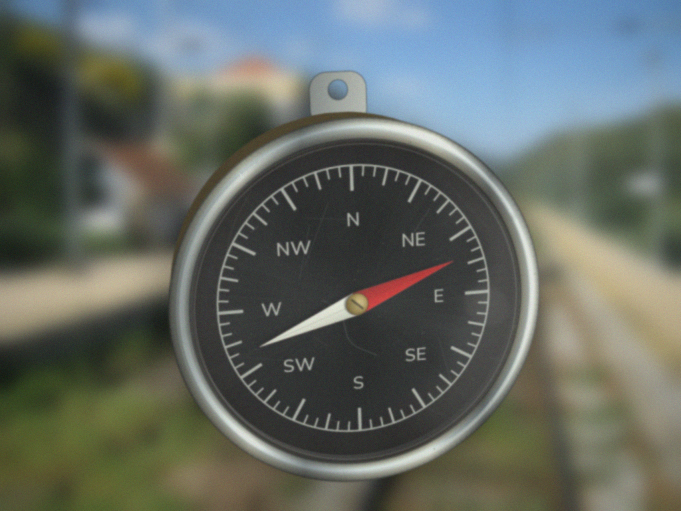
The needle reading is {"value": 70, "unit": "°"}
